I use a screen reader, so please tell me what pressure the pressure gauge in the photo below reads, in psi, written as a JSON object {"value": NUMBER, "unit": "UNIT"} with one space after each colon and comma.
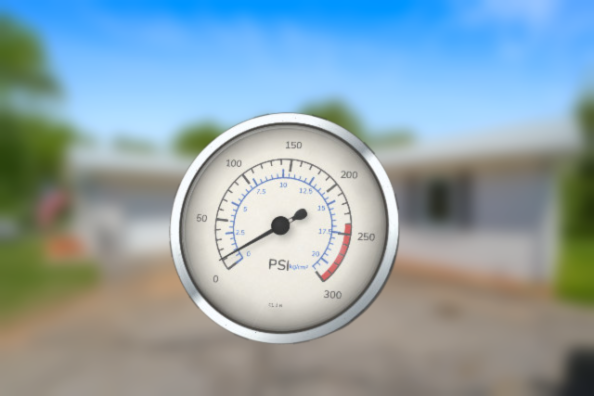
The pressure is {"value": 10, "unit": "psi"}
